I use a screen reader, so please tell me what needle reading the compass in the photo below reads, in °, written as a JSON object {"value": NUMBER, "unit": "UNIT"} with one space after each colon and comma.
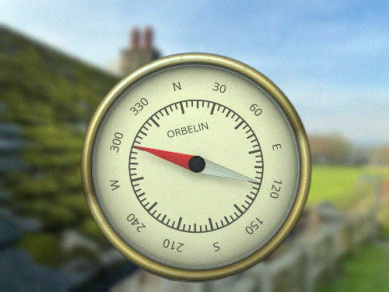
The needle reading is {"value": 300, "unit": "°"}
